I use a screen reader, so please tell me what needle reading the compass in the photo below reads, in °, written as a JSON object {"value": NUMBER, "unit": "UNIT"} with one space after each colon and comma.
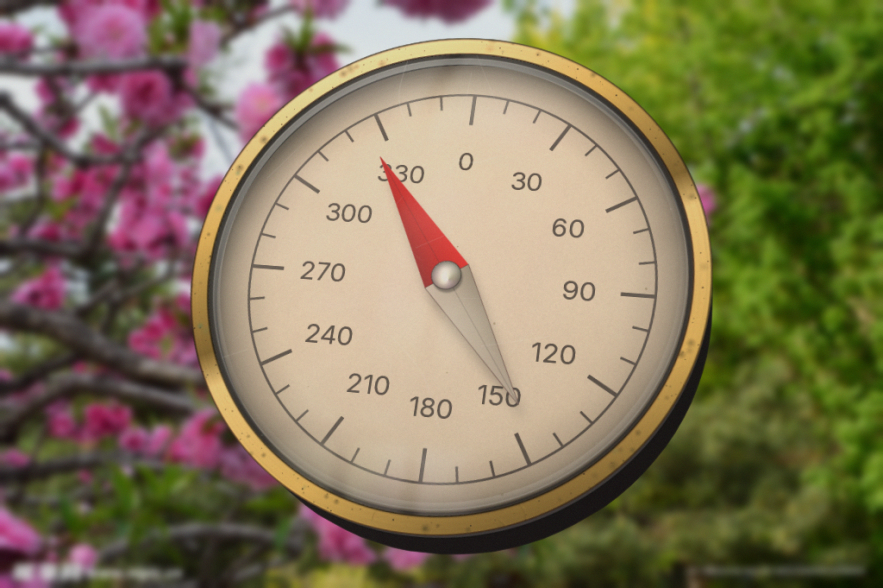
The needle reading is {"value": 325, "unit": "°"}
